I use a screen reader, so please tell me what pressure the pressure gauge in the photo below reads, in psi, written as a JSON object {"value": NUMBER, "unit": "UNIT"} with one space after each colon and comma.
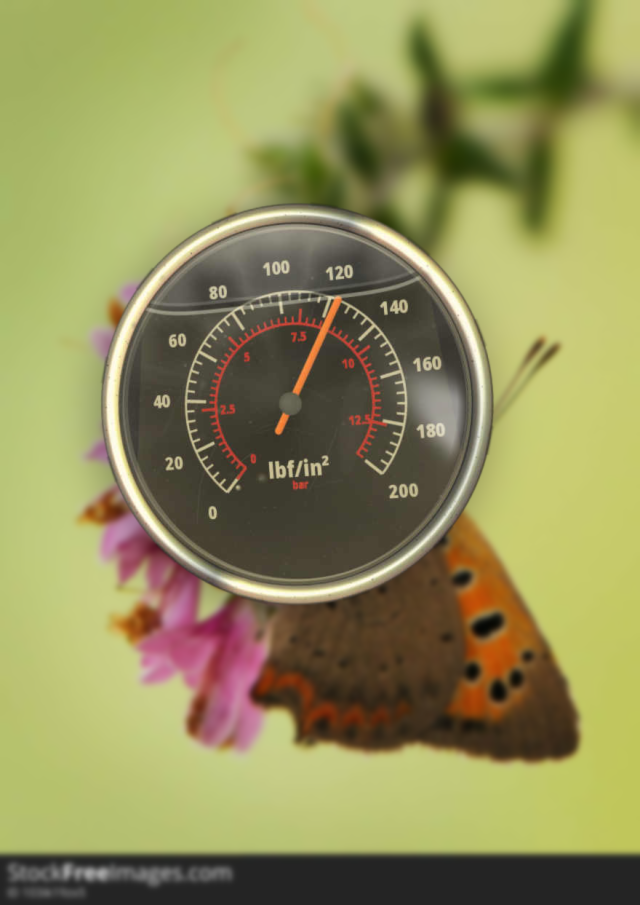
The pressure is {"value": 124, "unit": "psi"}
